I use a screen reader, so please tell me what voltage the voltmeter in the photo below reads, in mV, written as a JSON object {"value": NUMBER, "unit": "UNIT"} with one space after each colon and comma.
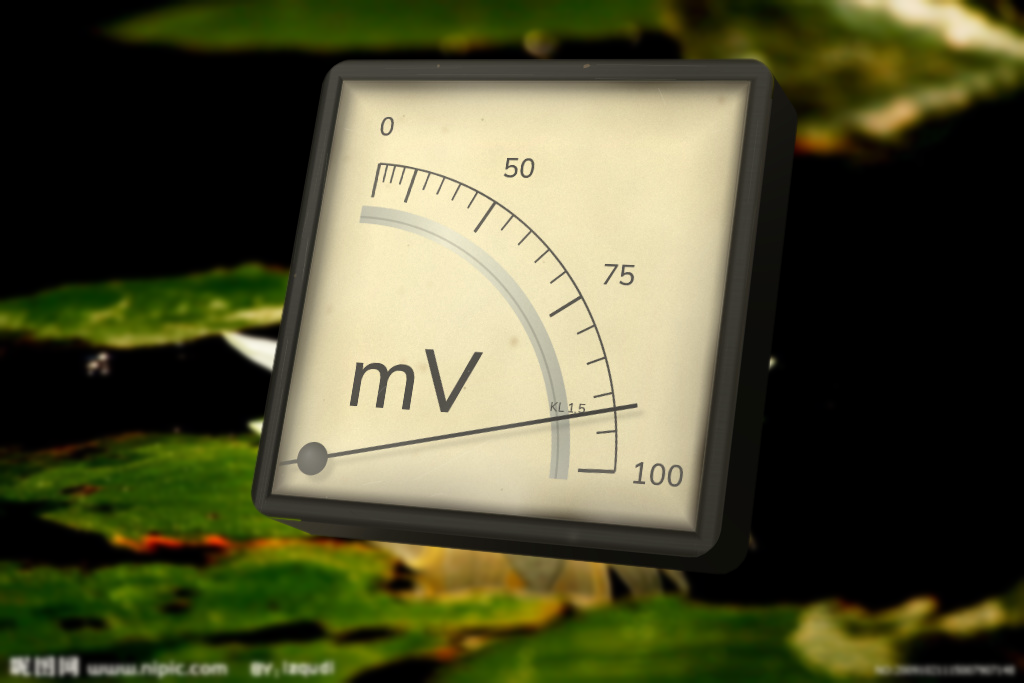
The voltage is {"value": 92.5, "unit": "mV"}
